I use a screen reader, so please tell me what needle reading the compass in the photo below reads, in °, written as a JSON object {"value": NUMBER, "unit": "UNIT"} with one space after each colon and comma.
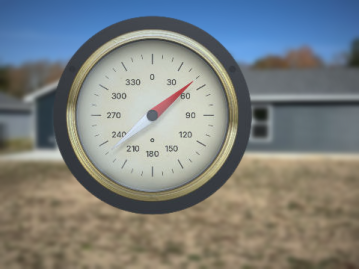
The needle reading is {"value": 50, "unit": "°"}
